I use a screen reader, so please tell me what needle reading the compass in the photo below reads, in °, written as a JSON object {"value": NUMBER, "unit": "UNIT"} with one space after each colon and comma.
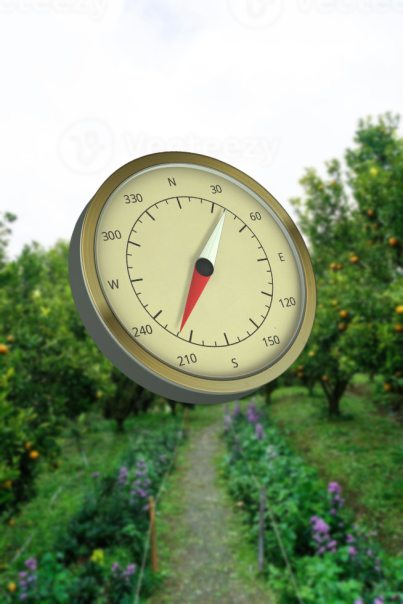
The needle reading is {"value": 220, "unit": "°"}
